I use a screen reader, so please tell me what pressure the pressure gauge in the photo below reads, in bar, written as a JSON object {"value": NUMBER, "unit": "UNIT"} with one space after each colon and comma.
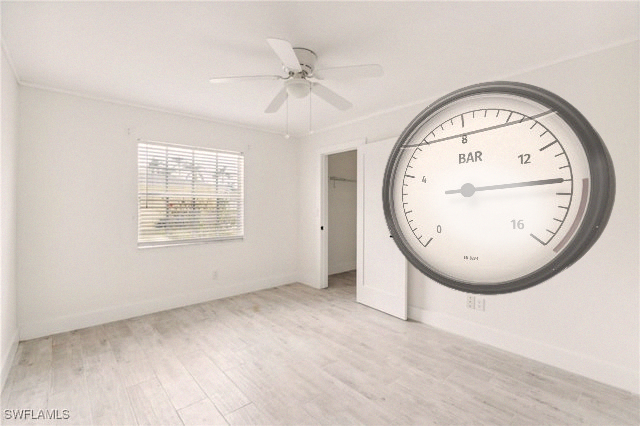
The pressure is {"value": 13.5, "unit": "bar"}
